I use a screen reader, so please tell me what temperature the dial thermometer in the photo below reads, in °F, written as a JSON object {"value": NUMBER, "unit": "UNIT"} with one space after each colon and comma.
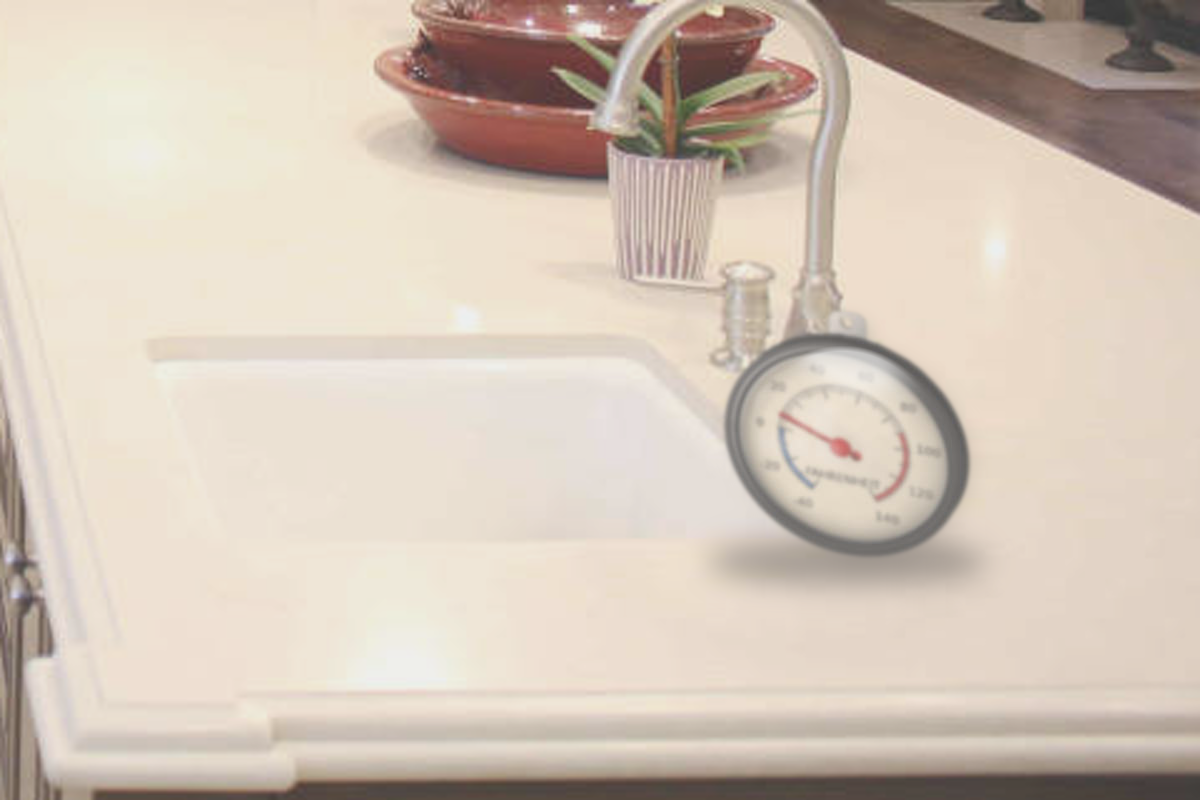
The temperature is {"value": 10, "unit": "°F"}
